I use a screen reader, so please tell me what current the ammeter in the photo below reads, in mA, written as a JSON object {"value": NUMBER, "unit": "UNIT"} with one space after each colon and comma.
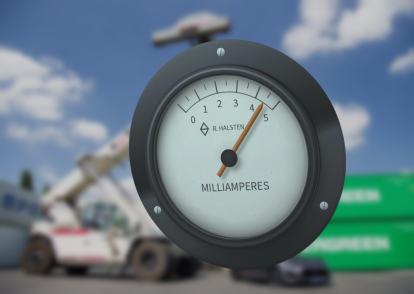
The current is {"value": 4.5, "unit": "mA"}
